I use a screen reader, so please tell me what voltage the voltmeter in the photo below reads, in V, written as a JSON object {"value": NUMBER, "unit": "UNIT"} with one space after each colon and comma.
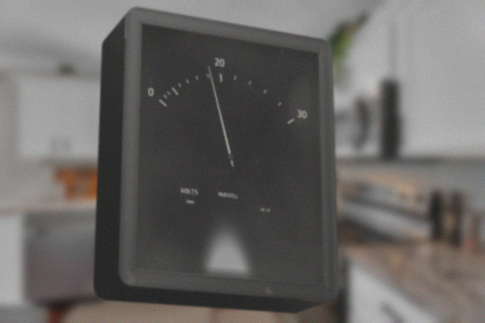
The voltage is {"value": 18, "unit": "V"}
